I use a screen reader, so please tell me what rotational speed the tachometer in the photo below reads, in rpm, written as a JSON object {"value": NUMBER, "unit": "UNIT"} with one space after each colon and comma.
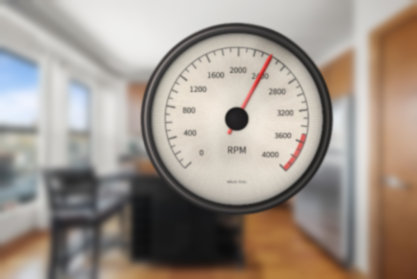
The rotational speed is {"value": 2400, "unit": "rpm"}
